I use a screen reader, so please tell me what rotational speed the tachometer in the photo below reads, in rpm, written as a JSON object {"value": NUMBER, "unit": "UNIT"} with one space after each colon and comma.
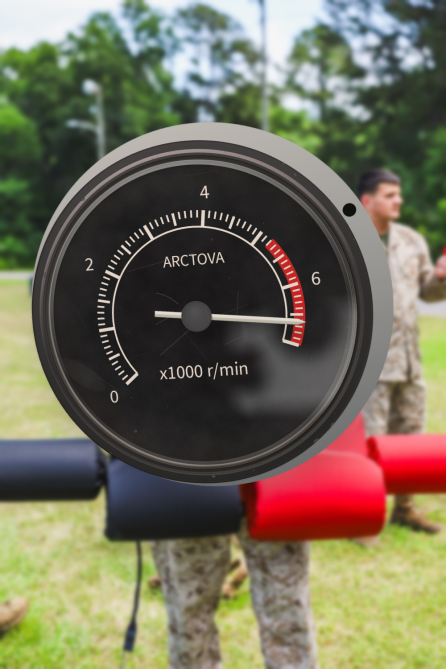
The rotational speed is {"value": 6600, "unit": "rpm"}
